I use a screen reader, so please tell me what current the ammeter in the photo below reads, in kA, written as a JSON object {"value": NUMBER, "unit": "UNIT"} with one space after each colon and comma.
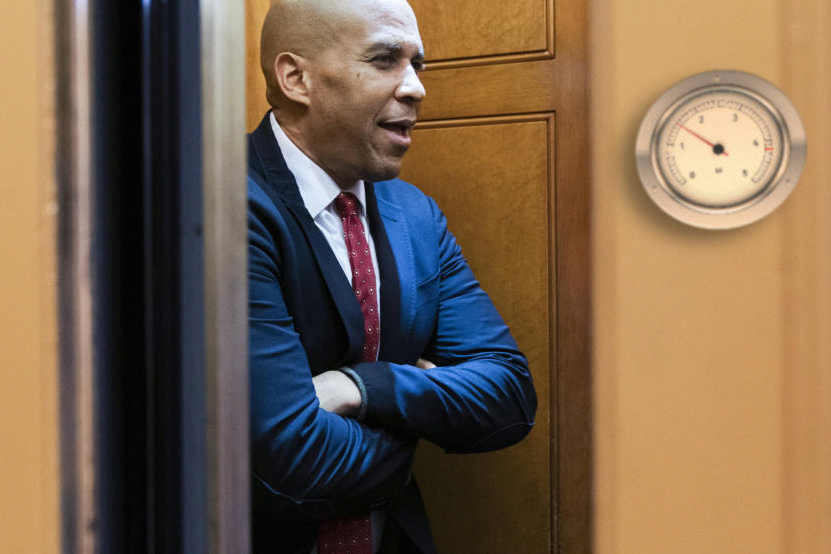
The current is {"value": 1.5, "unit": "kA"}
